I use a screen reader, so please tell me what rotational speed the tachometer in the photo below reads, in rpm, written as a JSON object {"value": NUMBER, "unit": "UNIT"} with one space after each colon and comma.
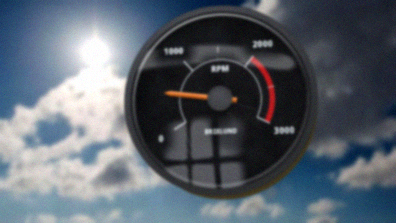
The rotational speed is {"value": 500, "unit": "rpm"}
